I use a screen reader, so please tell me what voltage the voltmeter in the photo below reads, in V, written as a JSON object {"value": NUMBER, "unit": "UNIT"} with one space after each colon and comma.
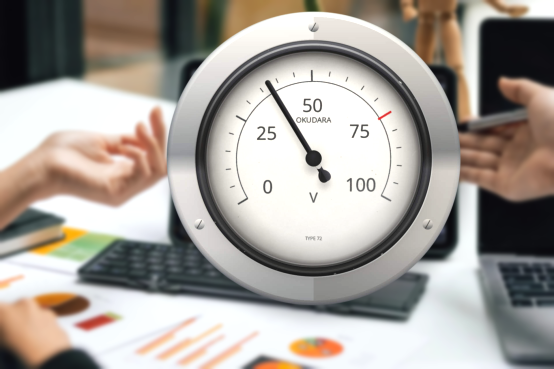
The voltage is {"value": 37.5, "unit": "V"}
